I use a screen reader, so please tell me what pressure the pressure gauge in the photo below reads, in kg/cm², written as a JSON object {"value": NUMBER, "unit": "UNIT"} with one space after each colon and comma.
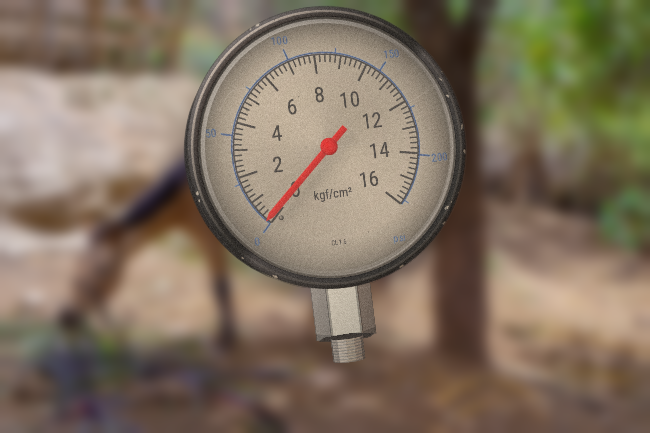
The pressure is {"value": 0.2, "unit": "kg/cm²"}
